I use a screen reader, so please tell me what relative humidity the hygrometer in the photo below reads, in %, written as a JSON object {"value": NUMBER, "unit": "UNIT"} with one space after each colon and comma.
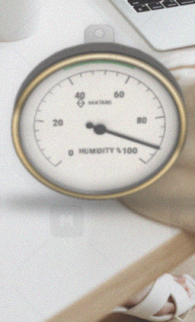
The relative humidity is {"value": 92, "unit": "%"}
